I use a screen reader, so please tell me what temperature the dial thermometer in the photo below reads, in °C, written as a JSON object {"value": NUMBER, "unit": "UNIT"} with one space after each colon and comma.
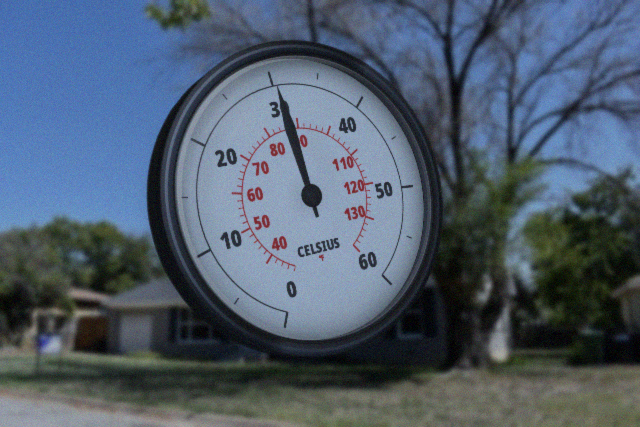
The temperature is {"value": 30, "unit": "°C"}
